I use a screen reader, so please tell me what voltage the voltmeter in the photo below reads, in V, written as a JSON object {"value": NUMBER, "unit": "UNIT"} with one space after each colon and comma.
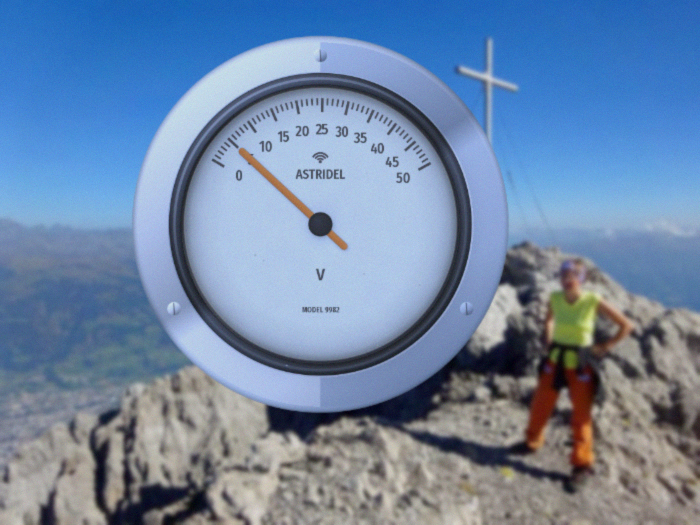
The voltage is {"value": 5, "unit": "V"}
